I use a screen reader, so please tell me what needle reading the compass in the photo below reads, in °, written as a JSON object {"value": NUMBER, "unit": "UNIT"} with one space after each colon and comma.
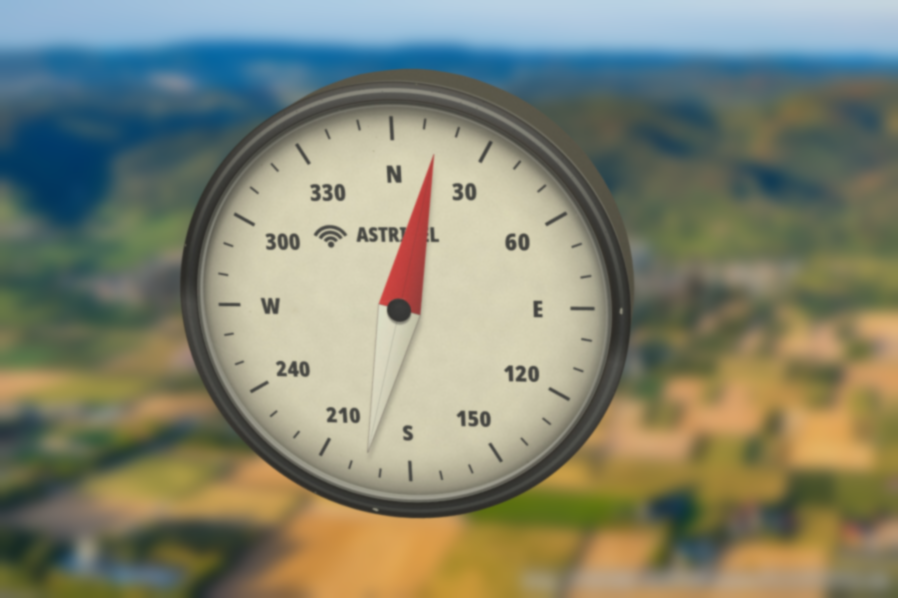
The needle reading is {"value": 15, "unit": "°"}
